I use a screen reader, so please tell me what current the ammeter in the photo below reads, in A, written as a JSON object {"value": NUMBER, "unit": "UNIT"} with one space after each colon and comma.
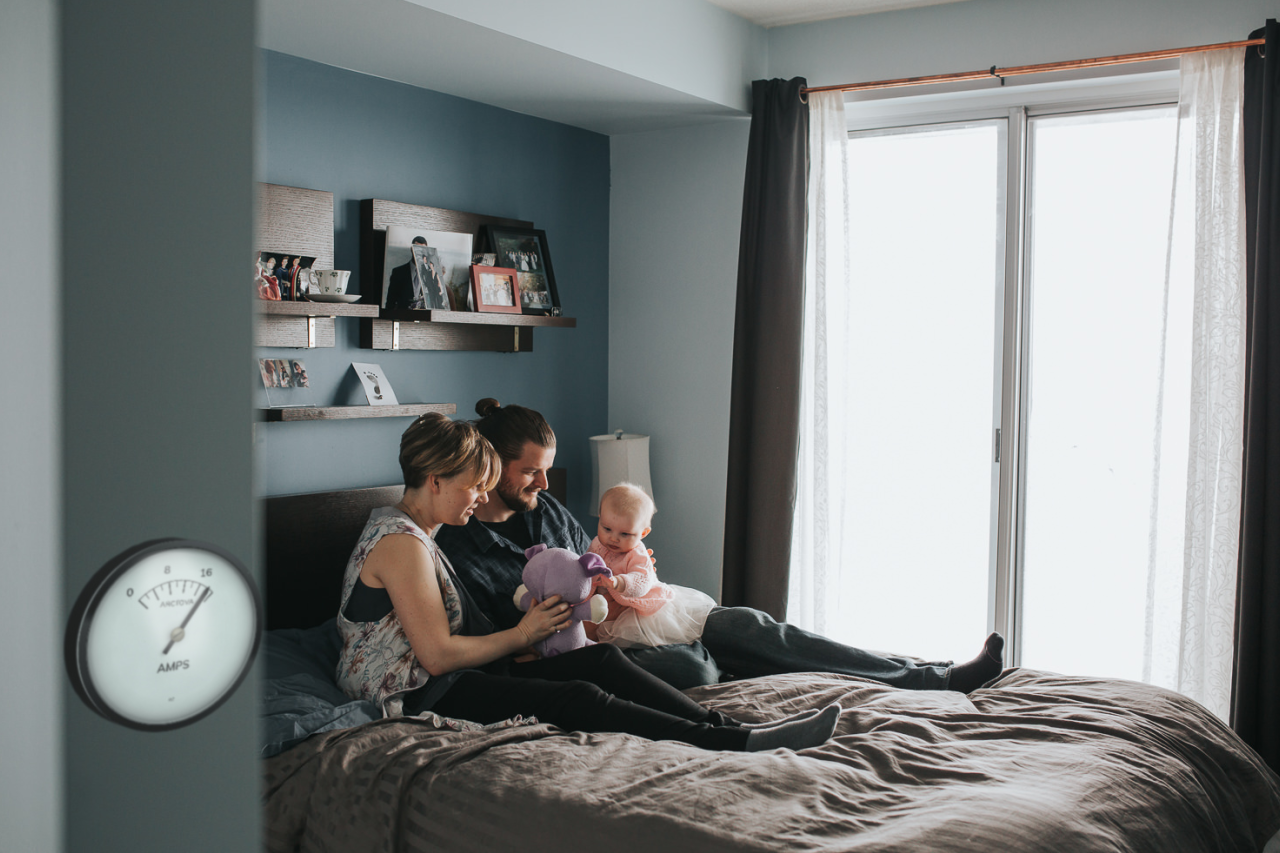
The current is {"value": 18, "unit": "A"}
